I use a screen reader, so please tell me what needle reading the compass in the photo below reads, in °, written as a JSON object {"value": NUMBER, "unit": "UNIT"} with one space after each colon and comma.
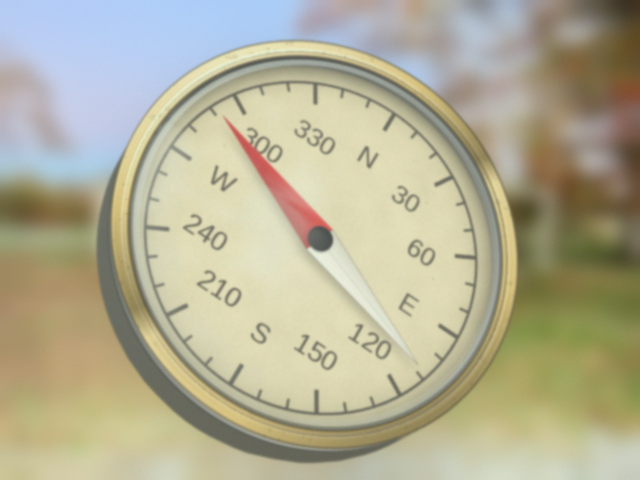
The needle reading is {"value": 290, "unit": "°"}
